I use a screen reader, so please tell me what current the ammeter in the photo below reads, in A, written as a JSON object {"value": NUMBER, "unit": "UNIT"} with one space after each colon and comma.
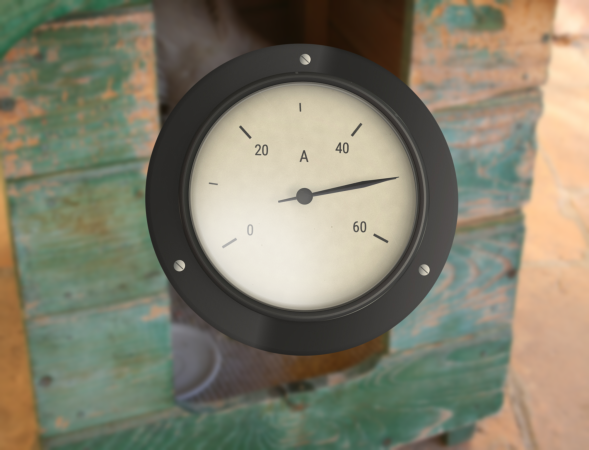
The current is {"value": 50, "unit": "A"}
